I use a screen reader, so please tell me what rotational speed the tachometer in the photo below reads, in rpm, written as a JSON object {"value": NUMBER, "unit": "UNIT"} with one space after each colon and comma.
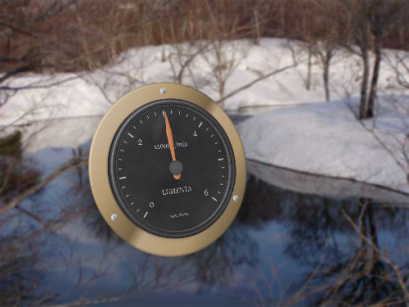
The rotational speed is {"value": 3000, "unit": "rpm"}
